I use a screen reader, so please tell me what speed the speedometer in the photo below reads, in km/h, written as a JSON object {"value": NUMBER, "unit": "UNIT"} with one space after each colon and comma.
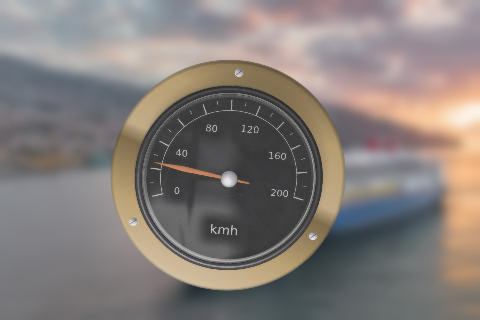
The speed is {"value": 25, "unit": "km/h"}
